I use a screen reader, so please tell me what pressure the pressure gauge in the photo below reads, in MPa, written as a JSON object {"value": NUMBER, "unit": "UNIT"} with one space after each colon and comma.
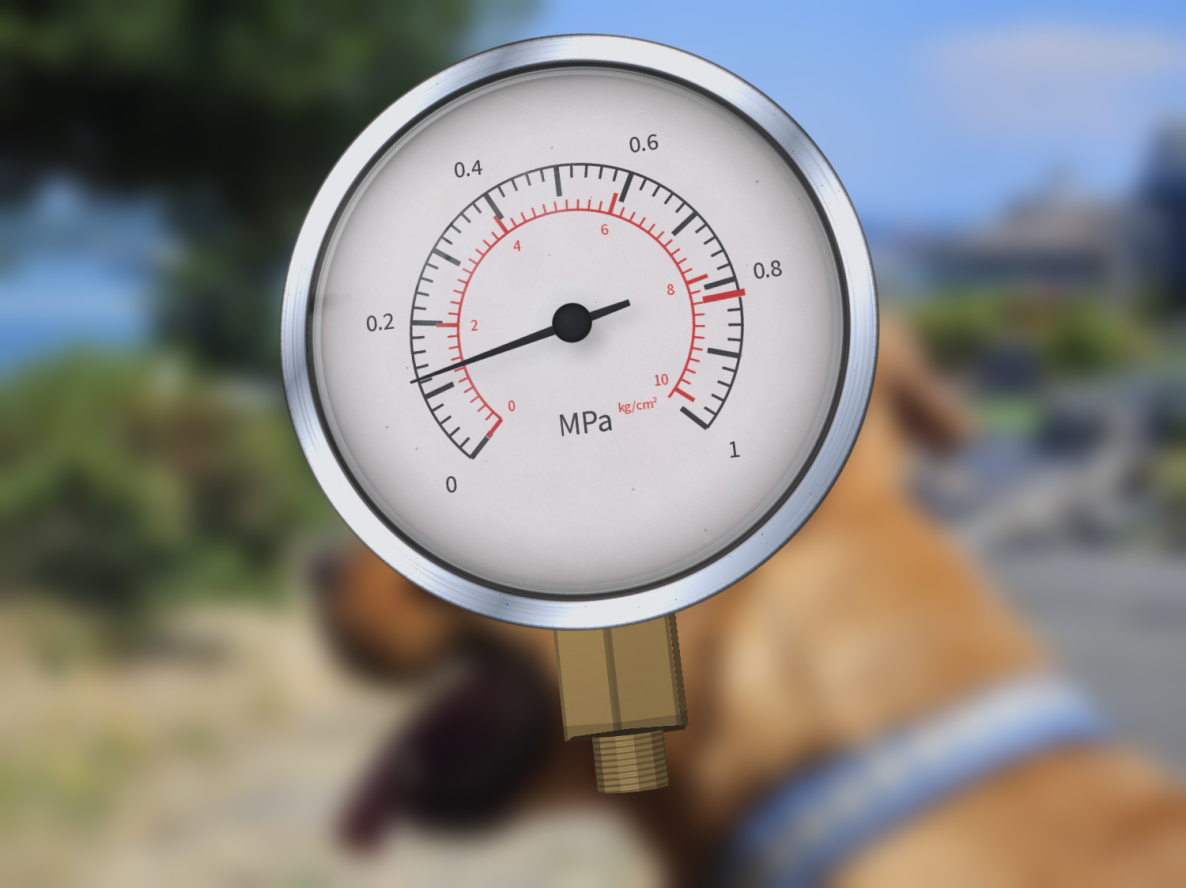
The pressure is {"value": 0.12, "unit": "MPa"}
